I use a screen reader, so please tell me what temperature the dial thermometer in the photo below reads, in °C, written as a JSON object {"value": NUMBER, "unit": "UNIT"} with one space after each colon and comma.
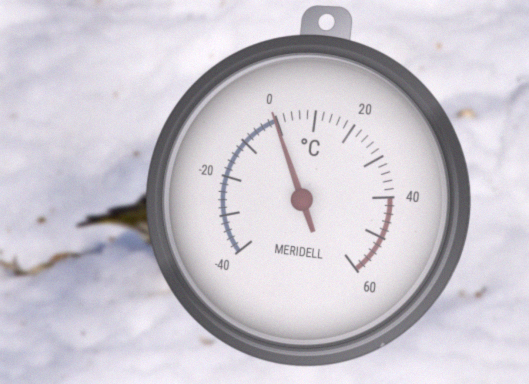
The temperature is {"value": 0, "unit": "°C"}
